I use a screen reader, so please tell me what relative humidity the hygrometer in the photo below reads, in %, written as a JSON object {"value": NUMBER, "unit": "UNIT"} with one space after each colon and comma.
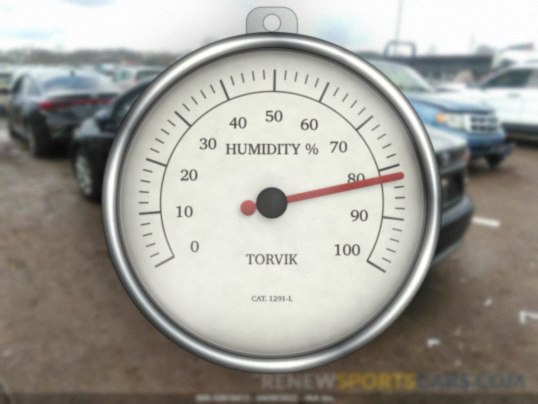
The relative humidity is {"value": 82, "unit": "%"}
